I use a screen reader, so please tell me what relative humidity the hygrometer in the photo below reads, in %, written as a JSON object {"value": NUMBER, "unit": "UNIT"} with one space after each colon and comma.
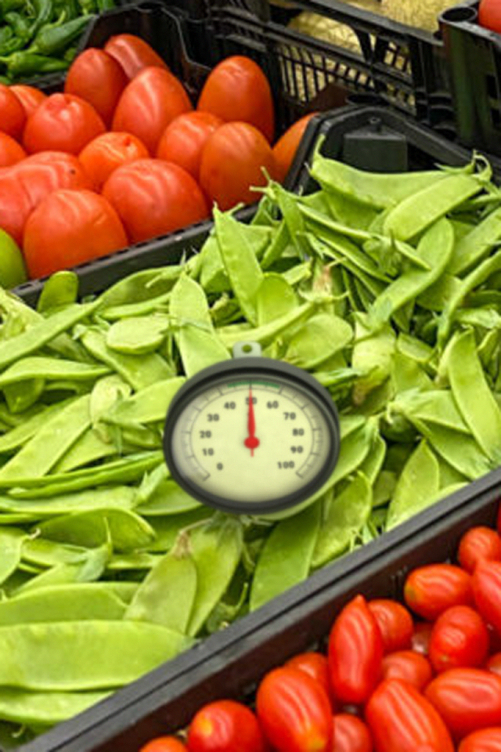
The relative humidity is {"value": 50, "unit": "%"}
